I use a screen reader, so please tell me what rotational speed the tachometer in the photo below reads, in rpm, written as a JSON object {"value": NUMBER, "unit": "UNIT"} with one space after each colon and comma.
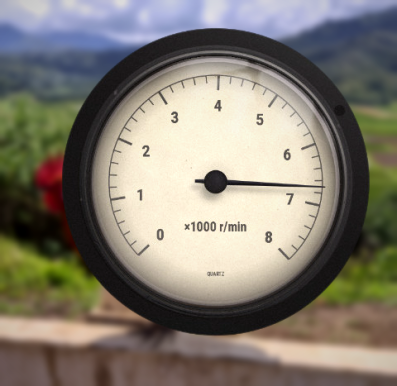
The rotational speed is {"value": 6700, "unit": "rpm"}
